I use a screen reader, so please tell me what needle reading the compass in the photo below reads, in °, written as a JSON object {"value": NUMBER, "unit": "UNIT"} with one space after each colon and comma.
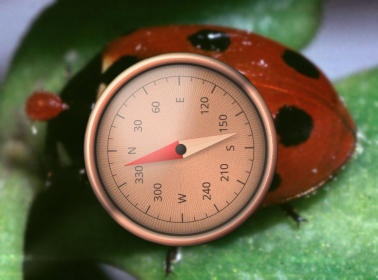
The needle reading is {"value": 345, "unit": "°"}
